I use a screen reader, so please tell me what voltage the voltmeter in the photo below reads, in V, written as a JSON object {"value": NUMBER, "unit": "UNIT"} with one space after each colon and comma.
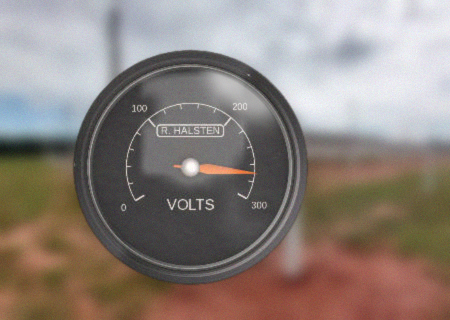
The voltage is {"value": 270, "unit": "V"}
